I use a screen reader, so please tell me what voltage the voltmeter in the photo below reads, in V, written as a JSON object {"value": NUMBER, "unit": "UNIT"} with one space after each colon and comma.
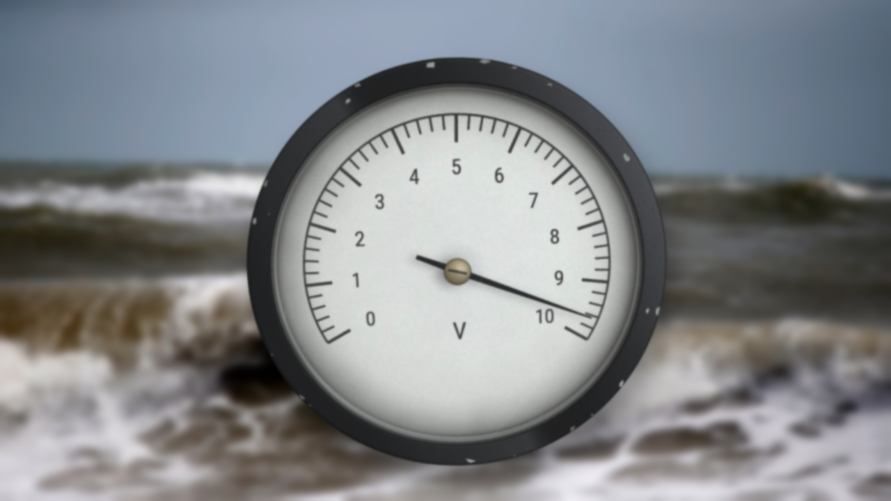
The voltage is {"value": 9.6, "unit": "V"}
